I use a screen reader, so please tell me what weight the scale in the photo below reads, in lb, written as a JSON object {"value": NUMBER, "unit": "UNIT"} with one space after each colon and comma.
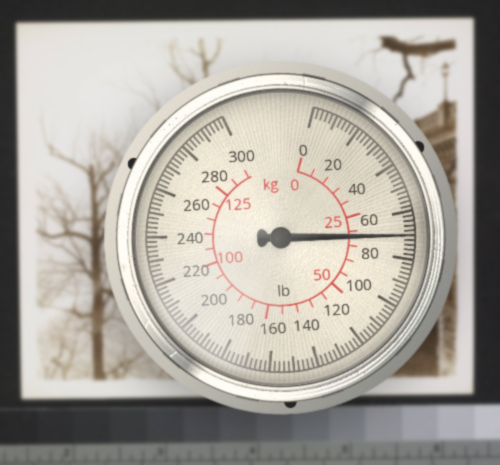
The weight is {"value": 70, "unit": "lb"}
